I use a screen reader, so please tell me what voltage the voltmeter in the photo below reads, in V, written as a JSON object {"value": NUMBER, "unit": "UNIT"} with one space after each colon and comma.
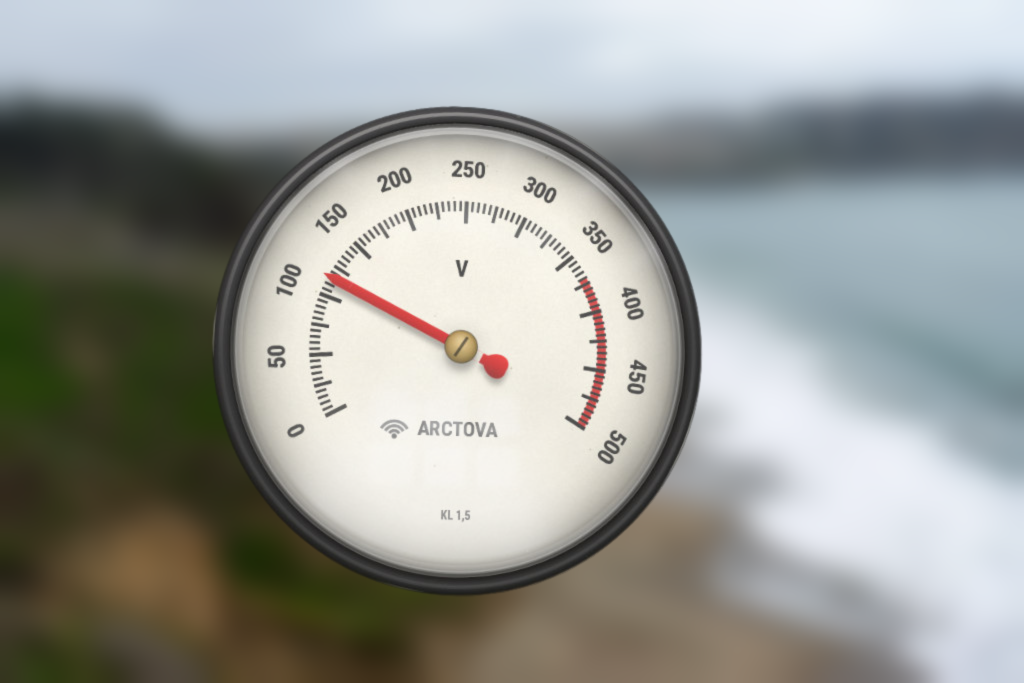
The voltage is {"value": 115, "unit": "V"}
